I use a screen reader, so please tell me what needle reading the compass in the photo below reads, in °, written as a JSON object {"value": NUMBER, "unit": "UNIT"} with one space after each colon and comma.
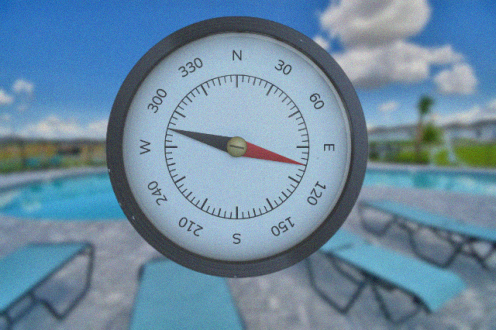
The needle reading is {"value": 105, "unit": "°"}
